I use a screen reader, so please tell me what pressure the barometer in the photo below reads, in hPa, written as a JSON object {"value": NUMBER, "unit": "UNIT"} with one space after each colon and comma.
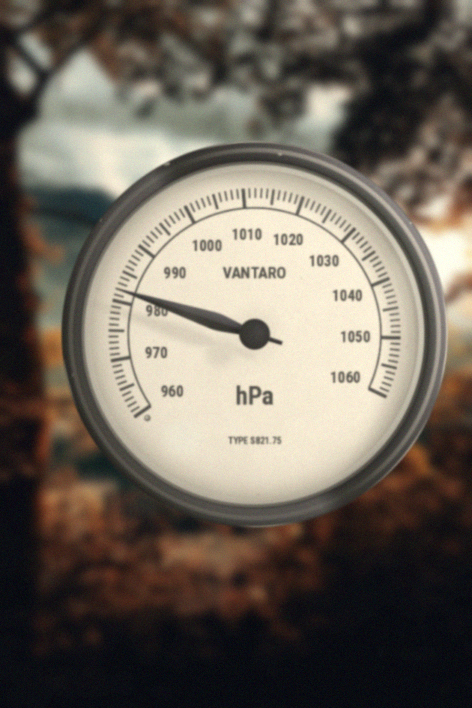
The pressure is {"value": 982, "unit": "hPa"}
